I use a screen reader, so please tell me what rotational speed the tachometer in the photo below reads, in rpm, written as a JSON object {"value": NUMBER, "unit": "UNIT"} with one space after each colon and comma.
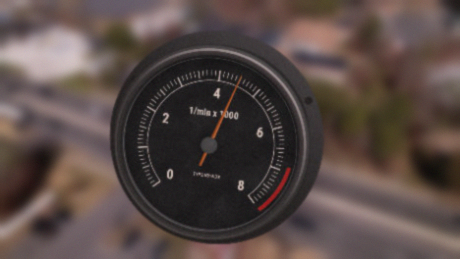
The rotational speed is {"value": 4500, "unit": "rpm"}
